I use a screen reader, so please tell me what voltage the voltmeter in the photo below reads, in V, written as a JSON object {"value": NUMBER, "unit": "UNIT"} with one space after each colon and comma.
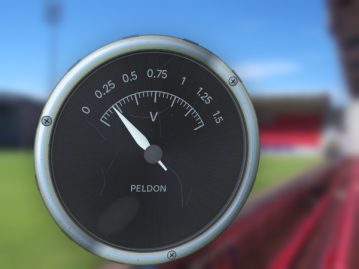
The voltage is {"value": 0.2, "unit": "V"}
